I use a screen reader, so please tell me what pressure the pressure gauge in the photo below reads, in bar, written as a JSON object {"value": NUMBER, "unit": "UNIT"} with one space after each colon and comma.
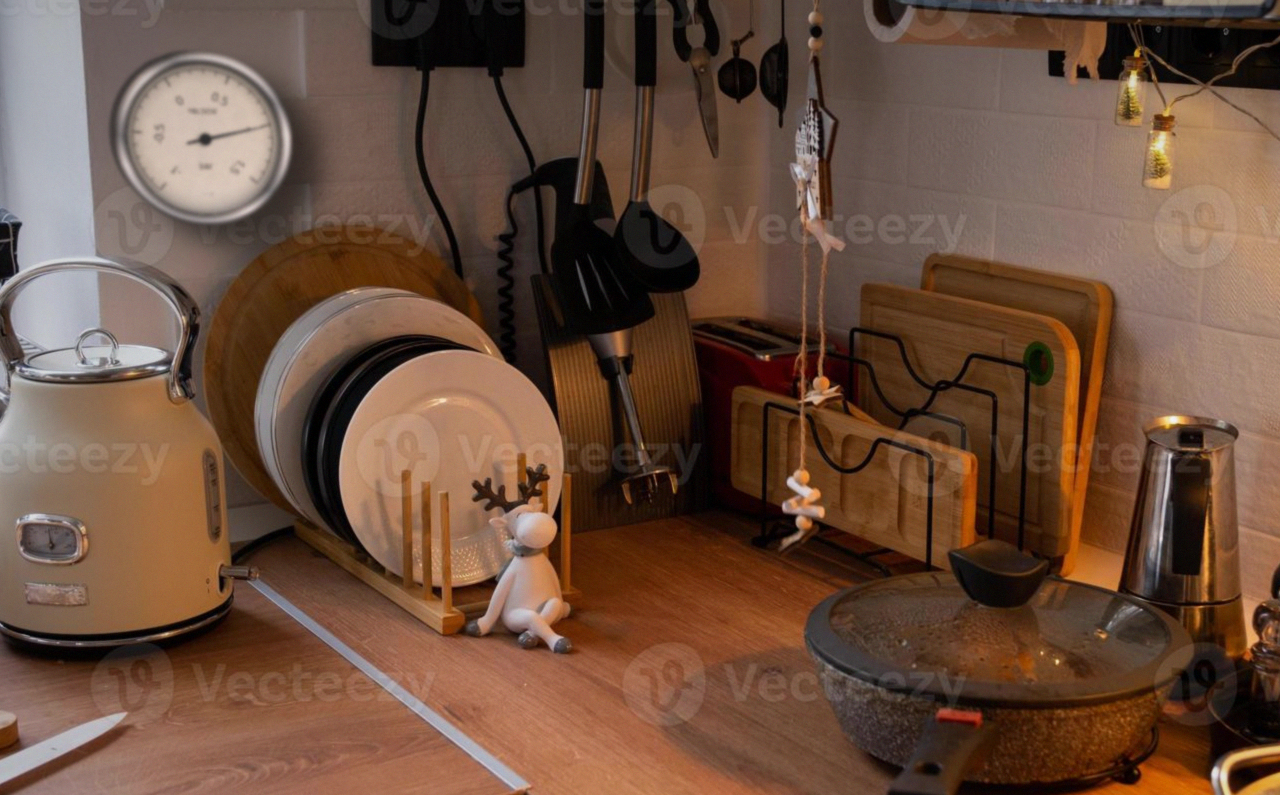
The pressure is {"value": 1, "unit": "bar"}
